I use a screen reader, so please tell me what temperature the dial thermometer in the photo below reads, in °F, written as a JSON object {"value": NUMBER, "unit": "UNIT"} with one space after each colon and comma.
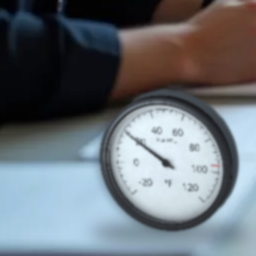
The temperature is {"value": 20, "unit": "°F"}
